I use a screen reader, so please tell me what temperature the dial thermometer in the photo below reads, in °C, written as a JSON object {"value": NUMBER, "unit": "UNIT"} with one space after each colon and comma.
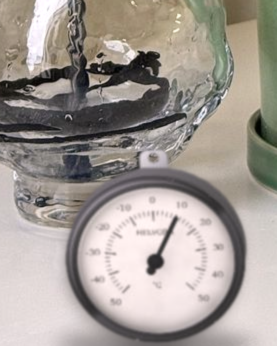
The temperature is {"value": 10, "unit": "°C"}
